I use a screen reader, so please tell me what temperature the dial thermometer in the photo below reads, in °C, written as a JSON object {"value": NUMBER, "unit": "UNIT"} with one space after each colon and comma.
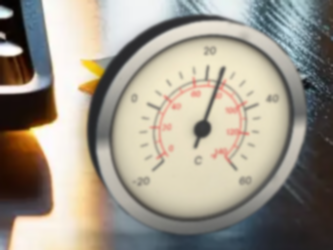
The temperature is {"value": 24, "unit": "°C"}
